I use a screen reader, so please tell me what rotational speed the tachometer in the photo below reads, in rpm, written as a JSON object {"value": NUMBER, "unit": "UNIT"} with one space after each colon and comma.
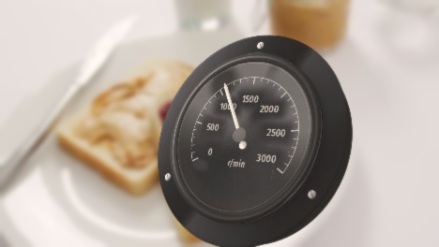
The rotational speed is {"value": 1100, "unit": "rpm"}
